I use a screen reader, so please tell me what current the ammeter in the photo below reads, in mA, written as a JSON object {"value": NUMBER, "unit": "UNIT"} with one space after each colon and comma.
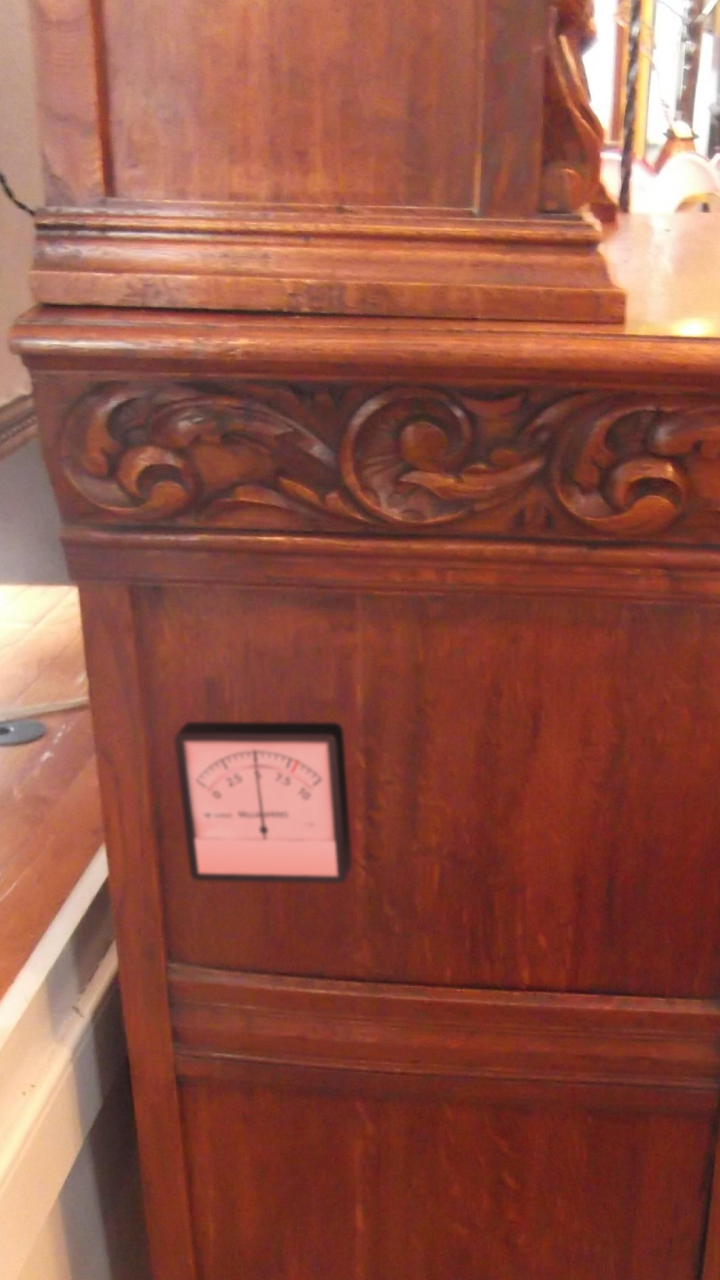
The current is {"value": 5, "unit": "mA"}
